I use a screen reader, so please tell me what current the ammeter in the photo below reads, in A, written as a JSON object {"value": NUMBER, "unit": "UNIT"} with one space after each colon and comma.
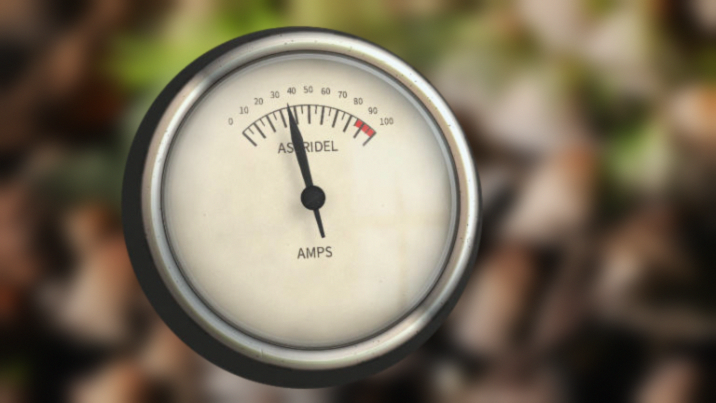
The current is {"value": 35, "unit": "A"}
